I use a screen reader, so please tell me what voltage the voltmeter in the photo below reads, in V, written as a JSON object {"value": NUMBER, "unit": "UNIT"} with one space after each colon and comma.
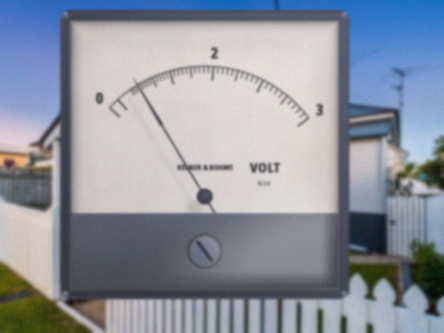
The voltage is {"value": 1, "unit": "V"}
